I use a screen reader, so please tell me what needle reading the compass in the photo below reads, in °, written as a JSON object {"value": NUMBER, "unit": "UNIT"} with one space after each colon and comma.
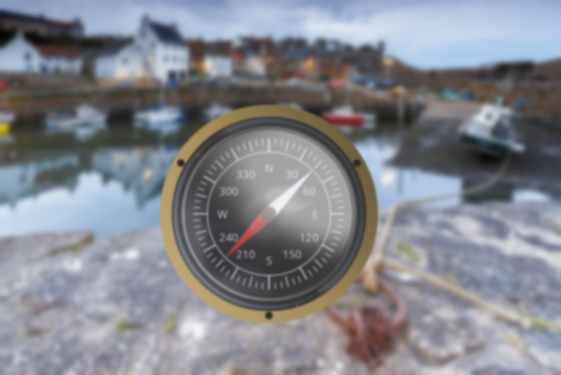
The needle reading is {"value": 225, "unit": "°"}
